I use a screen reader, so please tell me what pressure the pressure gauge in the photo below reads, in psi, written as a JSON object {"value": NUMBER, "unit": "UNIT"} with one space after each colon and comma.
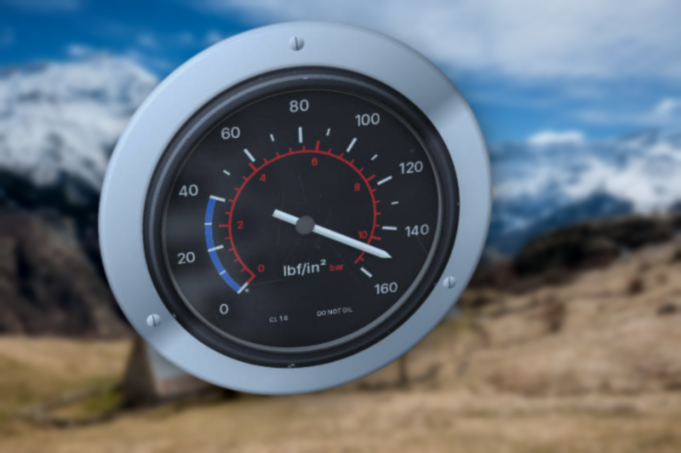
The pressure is {"value": 150, "unit": "psi"}
